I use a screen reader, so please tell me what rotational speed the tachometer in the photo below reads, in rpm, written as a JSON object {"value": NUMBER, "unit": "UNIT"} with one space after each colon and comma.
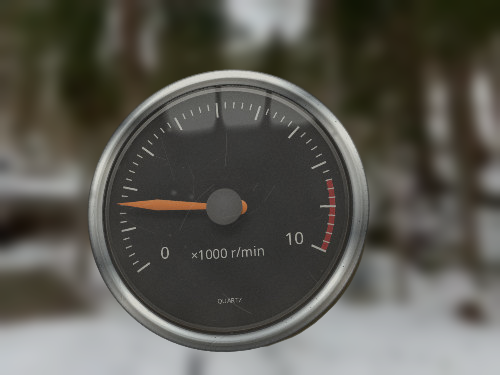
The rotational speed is {"value": 1600, "unit": "rpm"}
